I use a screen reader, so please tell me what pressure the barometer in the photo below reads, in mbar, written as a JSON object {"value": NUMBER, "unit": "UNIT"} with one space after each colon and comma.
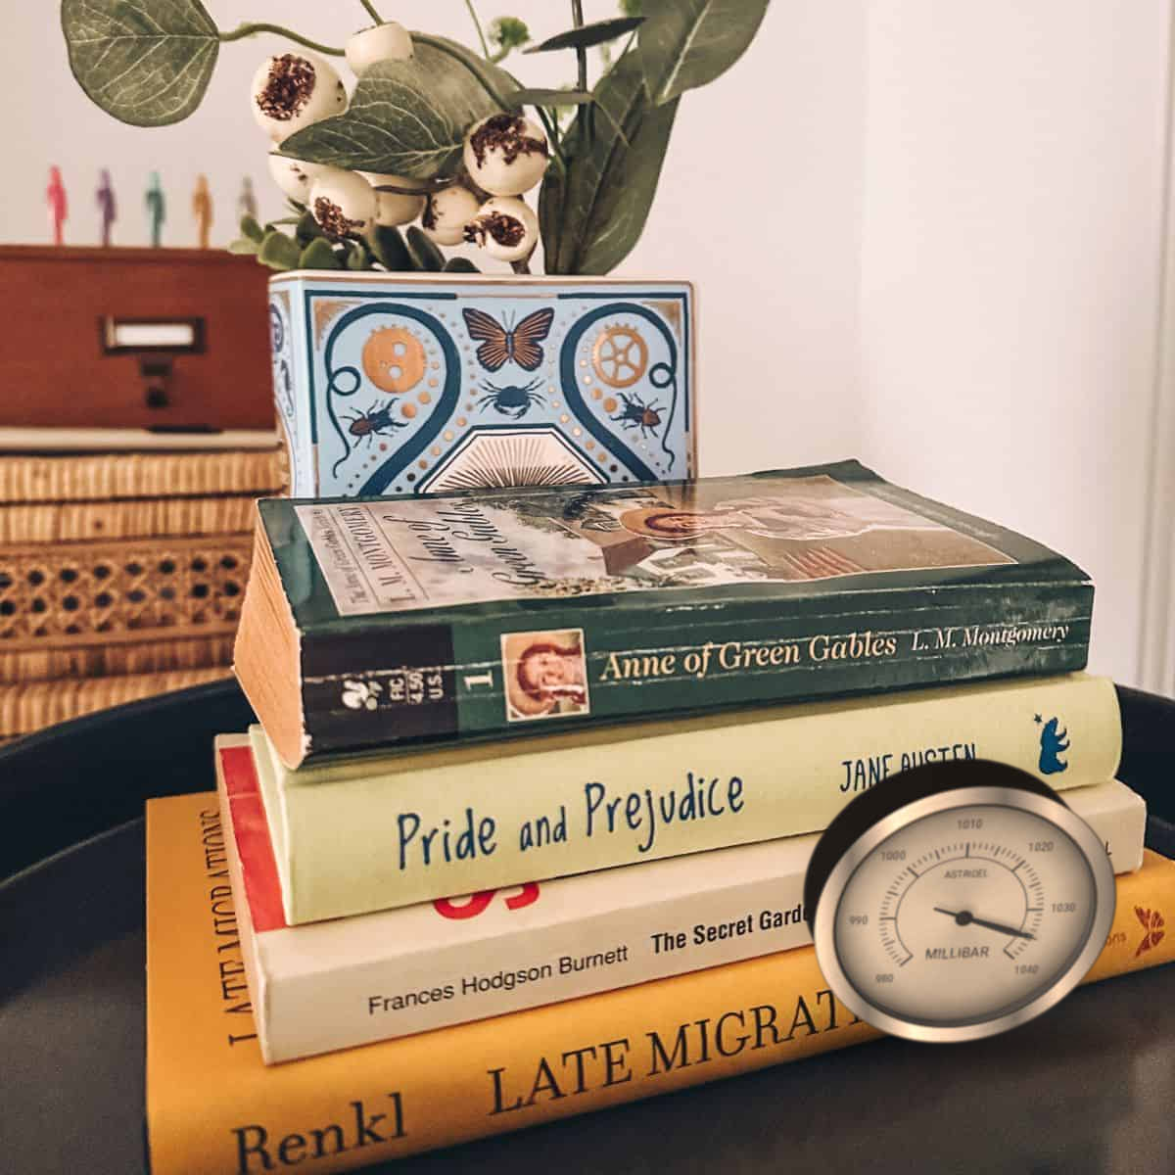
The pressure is {"value": 1035, "unit": "mbar"}
